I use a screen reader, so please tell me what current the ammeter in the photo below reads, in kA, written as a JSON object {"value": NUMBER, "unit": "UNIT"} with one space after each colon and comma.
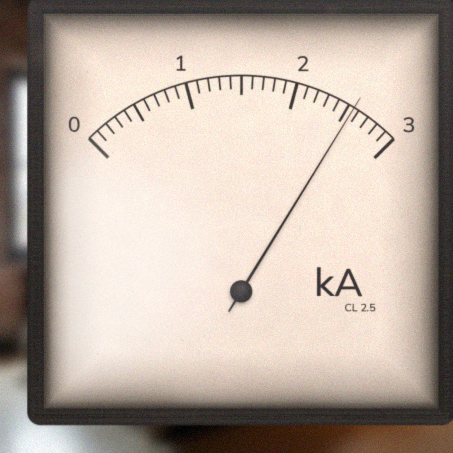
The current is {"value": 2.55, "unit": "kA"}
